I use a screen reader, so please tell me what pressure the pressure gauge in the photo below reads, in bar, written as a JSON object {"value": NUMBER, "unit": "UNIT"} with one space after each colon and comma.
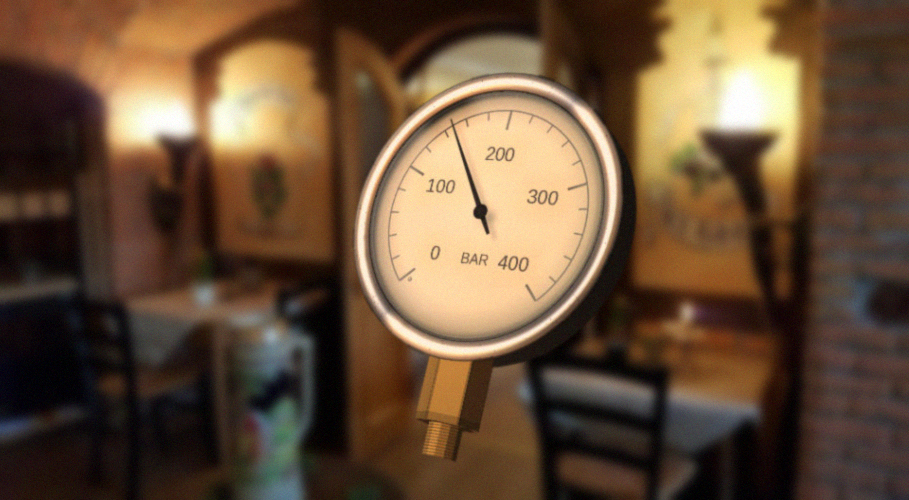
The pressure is {"value": 150, "unit": "bar"}
